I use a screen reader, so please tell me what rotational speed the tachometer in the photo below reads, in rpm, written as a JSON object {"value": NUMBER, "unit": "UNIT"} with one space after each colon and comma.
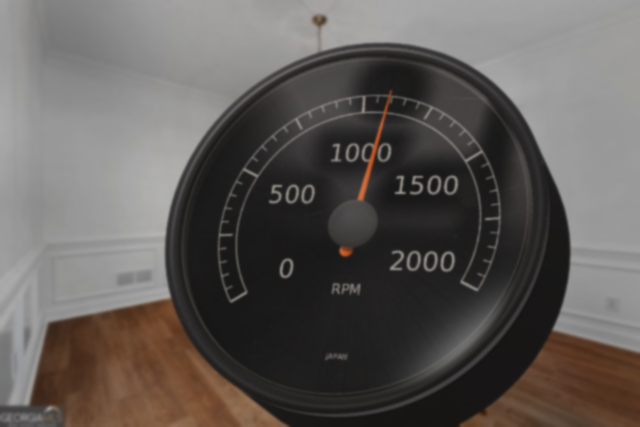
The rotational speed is {"value": 1100, "unit": "rpm"}
